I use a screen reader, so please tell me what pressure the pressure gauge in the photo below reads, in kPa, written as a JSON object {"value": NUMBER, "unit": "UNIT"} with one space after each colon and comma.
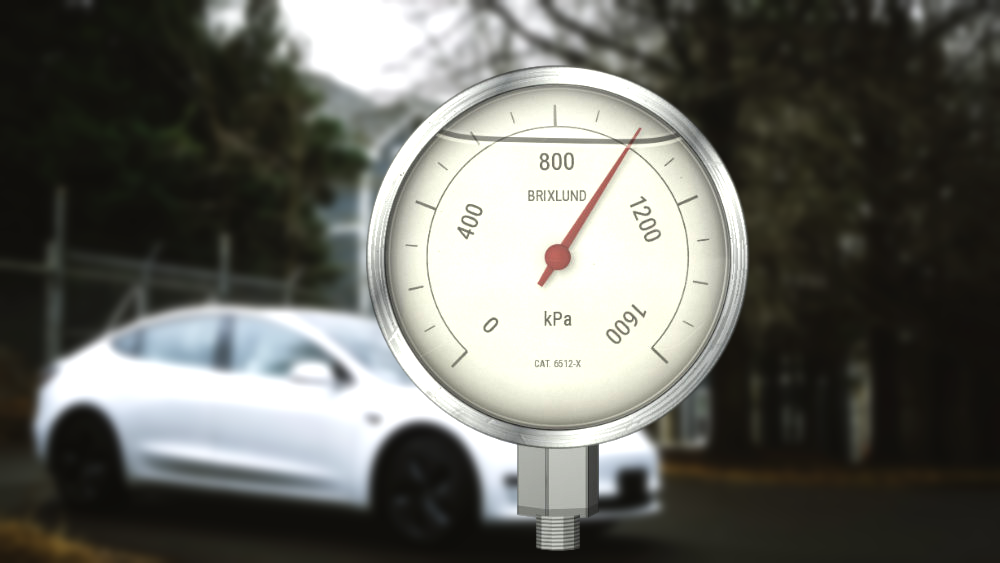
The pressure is {"value": 1000, "unit": "kPa"}
